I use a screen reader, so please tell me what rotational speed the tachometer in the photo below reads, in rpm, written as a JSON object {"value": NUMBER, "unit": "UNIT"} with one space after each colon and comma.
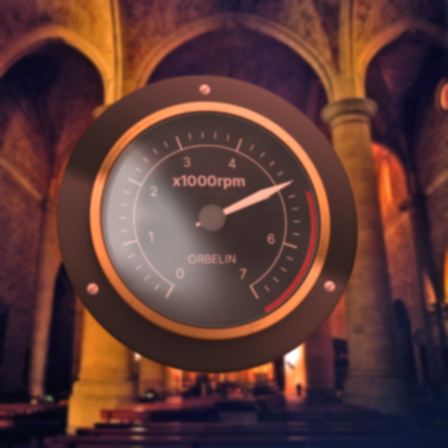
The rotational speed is {"value": 5000, "unit": "rpm"}
